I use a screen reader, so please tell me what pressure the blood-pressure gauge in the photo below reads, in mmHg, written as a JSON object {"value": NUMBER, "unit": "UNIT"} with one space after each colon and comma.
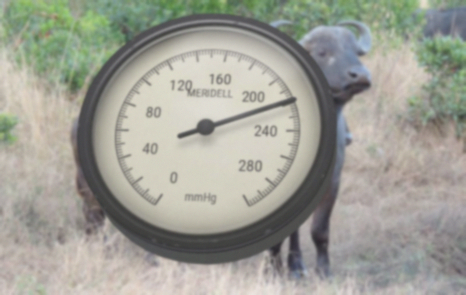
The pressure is {"value": 220, "unit": "mmHg"}
